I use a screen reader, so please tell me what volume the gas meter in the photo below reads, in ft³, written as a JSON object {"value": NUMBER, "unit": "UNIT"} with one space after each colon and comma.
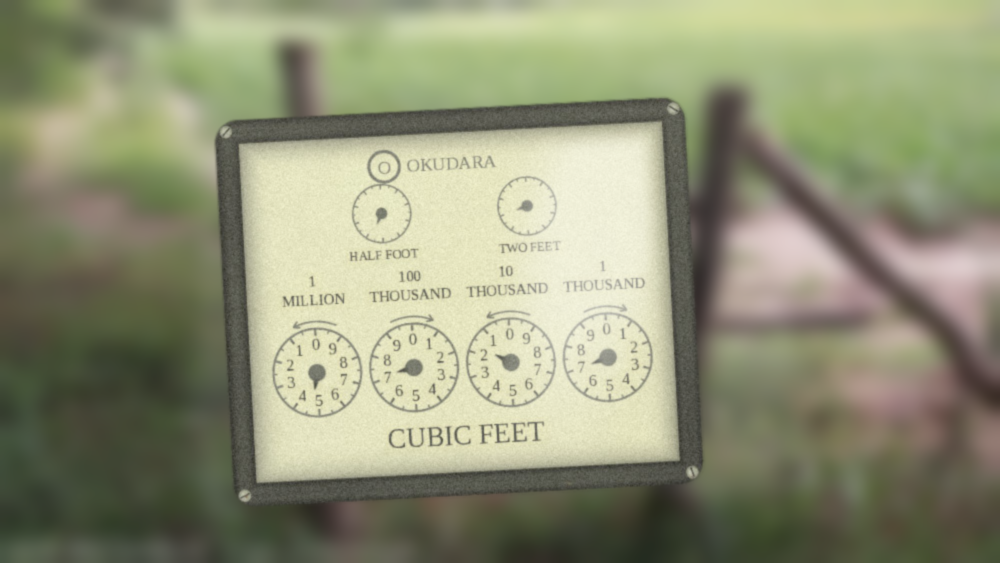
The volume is {"value": 471700, "unit": "ft³"}
